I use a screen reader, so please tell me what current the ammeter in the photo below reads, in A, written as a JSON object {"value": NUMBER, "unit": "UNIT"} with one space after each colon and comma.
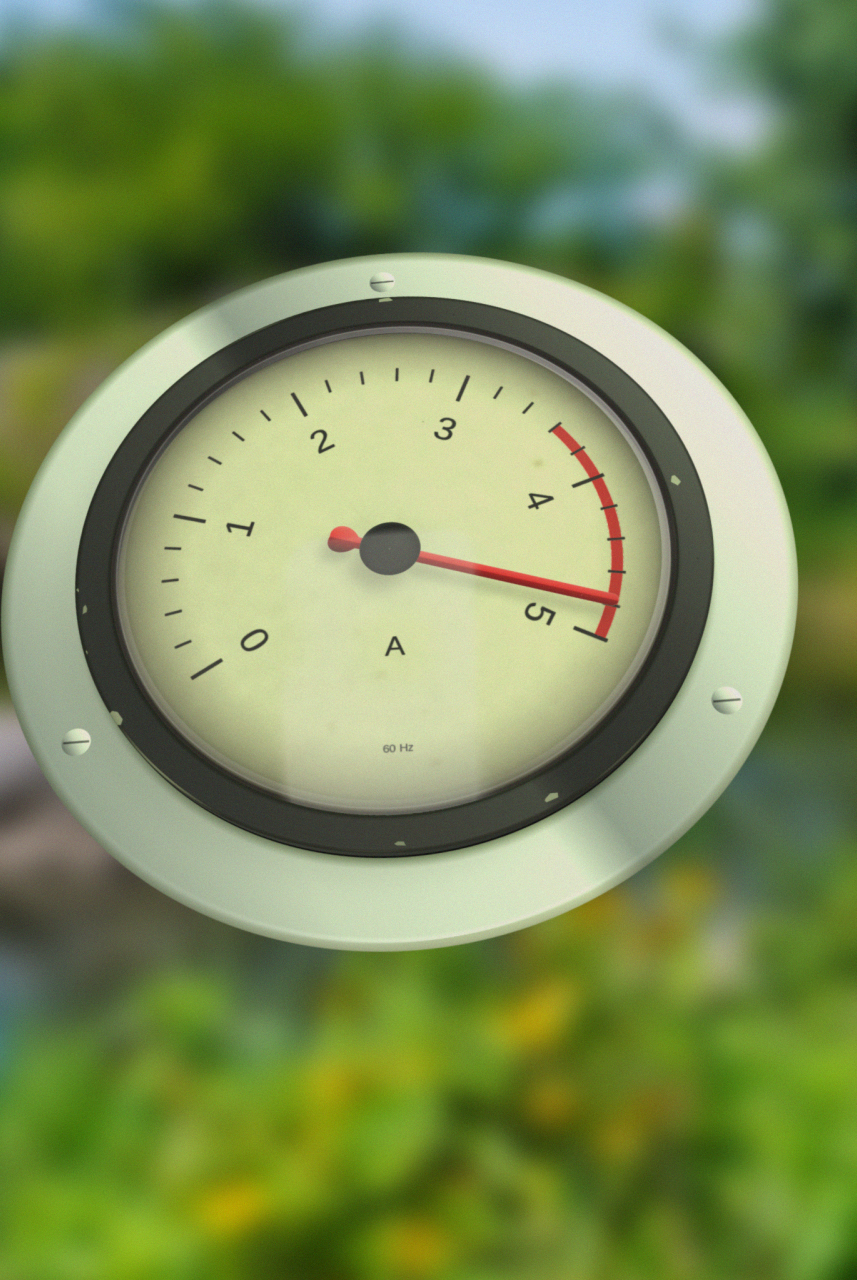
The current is {"value": 4.8, "unit": "A"}
